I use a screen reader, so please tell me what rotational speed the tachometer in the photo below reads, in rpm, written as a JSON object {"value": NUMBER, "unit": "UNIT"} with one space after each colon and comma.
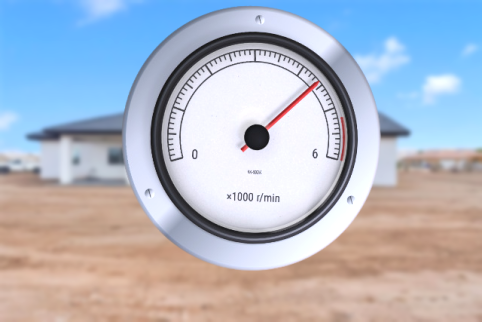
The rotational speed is {"value": 4400, "unit": "rpm"}
